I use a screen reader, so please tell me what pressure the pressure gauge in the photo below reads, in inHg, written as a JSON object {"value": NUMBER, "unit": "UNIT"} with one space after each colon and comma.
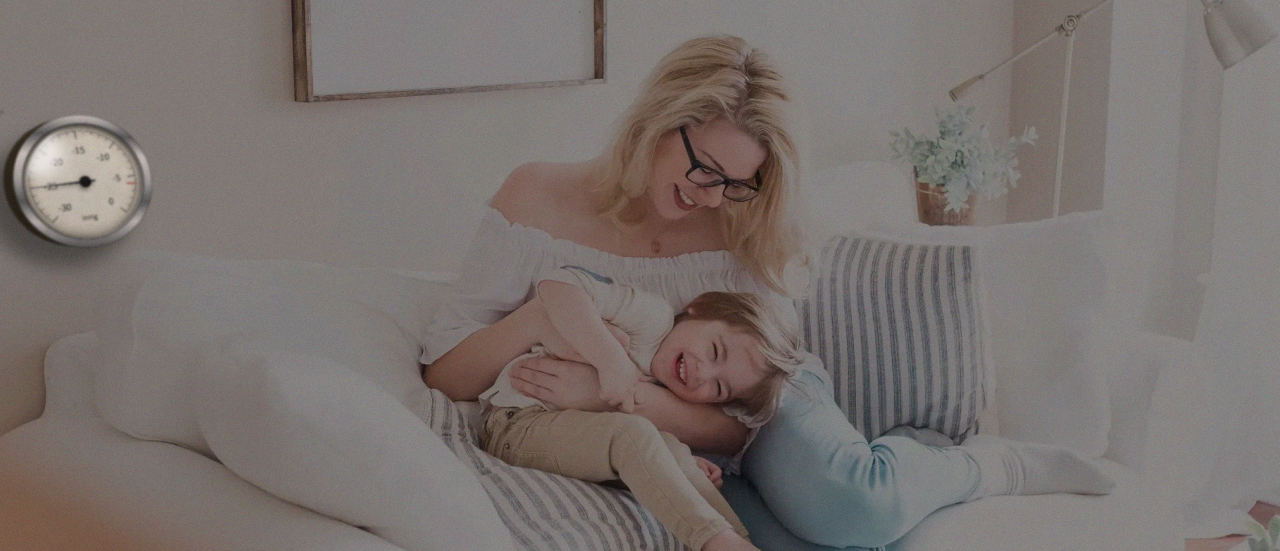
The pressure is {"value": -25, "unit": "inHg"}
